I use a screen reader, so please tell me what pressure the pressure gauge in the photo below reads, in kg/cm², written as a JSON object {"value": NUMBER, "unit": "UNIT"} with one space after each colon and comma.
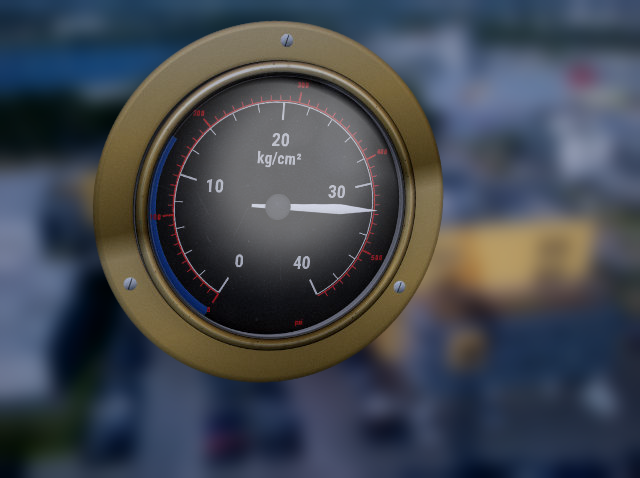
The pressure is {"value": 32, "unit": "kg/cm²"}
